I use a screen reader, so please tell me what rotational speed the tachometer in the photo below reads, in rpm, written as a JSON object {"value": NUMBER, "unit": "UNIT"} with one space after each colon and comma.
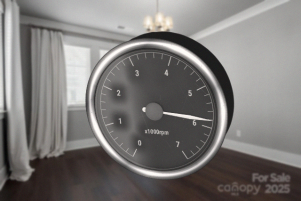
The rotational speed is {"value": 5800, "unit": "rpm"}
